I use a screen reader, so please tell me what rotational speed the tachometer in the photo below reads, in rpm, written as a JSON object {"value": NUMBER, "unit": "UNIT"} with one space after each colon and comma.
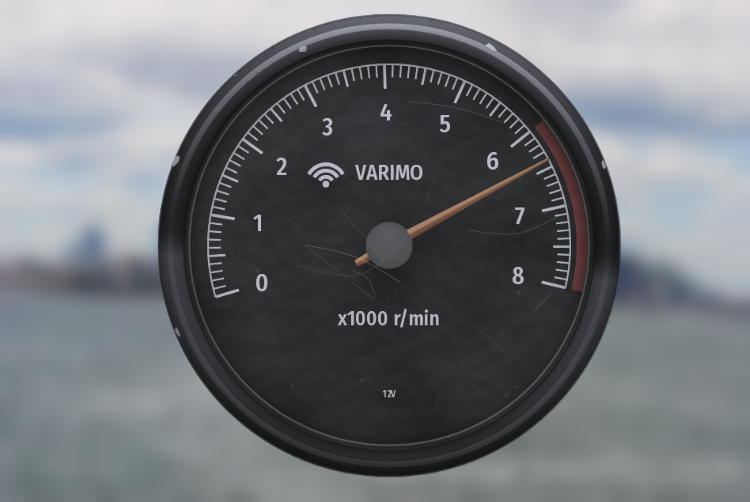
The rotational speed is {"value": 6400, "unit": "rpm"}
